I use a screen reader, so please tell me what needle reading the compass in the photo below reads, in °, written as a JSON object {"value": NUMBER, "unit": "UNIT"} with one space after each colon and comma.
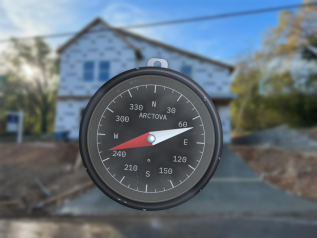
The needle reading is {"value": 250, "unit": "°"}
